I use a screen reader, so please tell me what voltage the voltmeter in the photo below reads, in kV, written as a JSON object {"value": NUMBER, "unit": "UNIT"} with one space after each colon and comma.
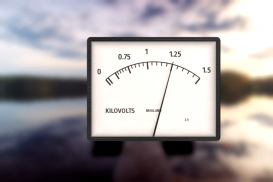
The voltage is {"value": 1.25, "unit": "kV"}
